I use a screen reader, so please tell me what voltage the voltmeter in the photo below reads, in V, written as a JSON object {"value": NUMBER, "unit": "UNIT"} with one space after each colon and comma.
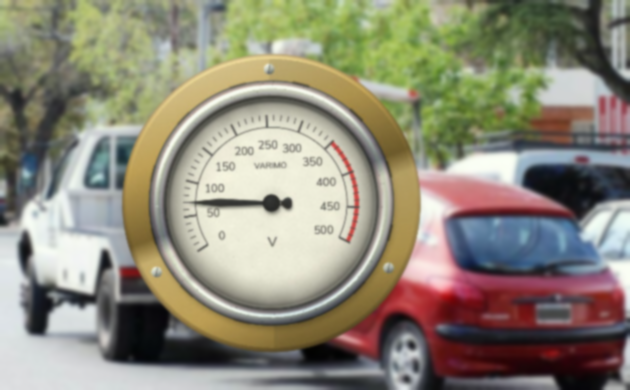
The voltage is {"value": 70, "unit": "V"}
